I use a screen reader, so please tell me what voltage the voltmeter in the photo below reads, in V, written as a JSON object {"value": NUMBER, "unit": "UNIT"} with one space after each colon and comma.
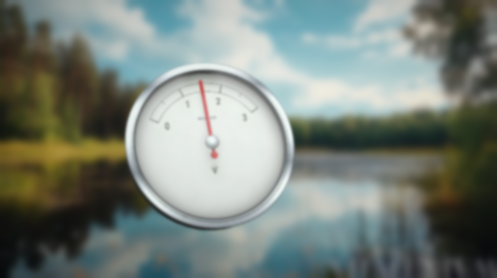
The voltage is {"value": 1.5, "unit": "V"}
